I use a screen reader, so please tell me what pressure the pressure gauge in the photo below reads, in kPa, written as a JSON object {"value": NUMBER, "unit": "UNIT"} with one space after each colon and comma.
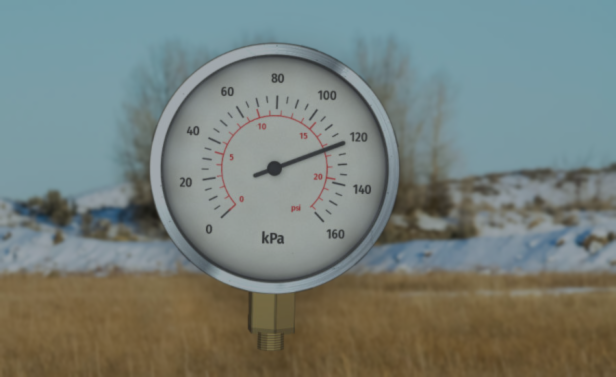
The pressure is {"value": 120, "unit": "kPa"}
